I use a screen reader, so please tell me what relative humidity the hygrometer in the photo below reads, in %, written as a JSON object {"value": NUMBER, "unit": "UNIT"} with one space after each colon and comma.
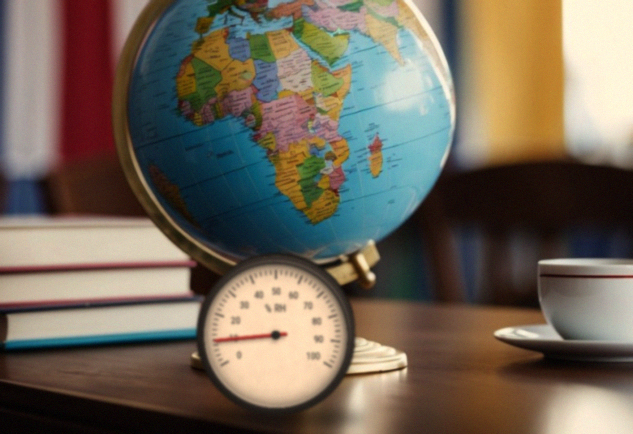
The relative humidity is {"value": 10, "unit": "%"}
